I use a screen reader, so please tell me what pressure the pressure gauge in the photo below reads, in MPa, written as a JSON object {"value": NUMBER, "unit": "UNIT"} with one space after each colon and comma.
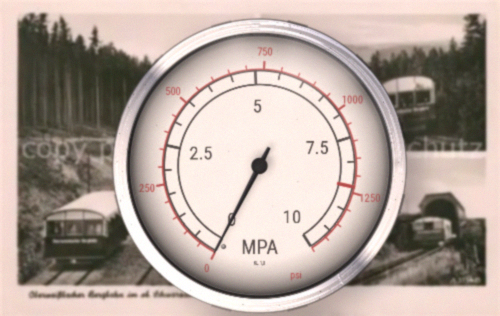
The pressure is {"value": 0, "unit": "MPa"}
